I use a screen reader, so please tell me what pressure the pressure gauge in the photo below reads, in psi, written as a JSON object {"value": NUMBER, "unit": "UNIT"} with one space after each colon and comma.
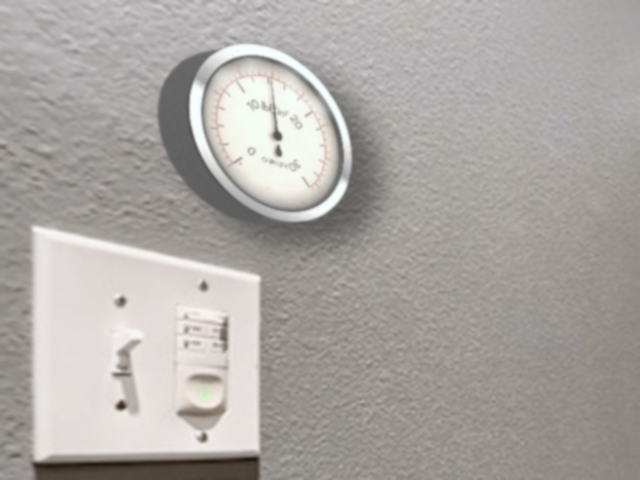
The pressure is {"value": 14, "unit": "psi"}
